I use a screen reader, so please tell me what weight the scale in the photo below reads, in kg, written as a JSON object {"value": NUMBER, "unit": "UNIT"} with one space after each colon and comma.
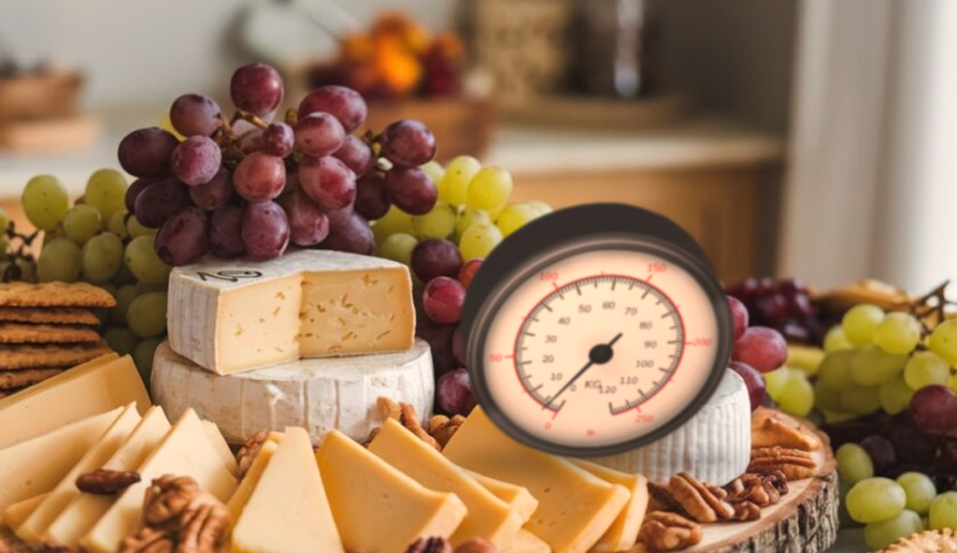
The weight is {"value": 5, "unit": "kg"}
